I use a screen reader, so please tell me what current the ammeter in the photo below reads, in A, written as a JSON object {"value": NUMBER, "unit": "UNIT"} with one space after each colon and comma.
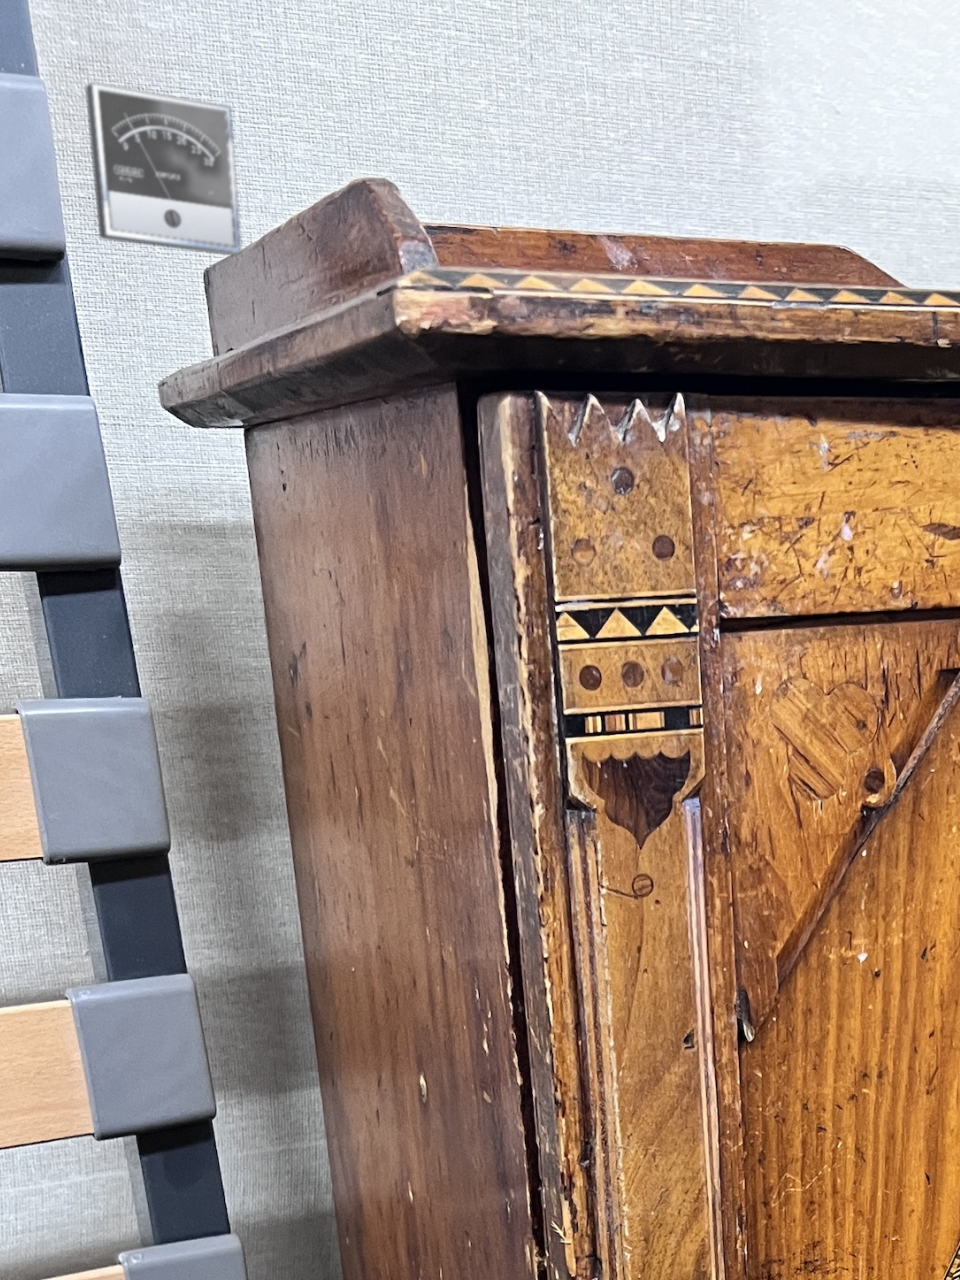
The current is {"value": 5, "unit": "A"}
